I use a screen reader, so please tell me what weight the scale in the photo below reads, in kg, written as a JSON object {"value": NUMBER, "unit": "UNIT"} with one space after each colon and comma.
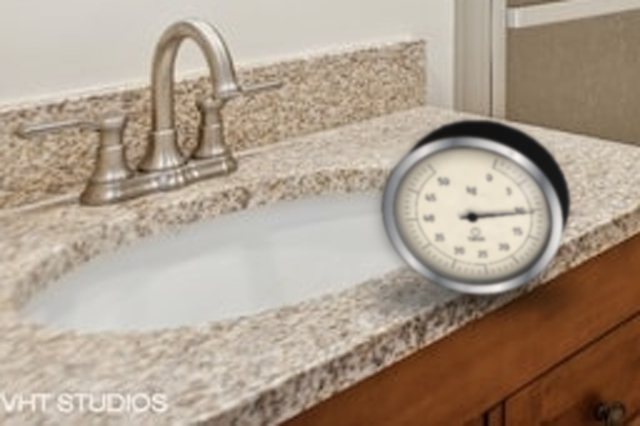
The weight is {"value": 10, "unit": "kg"}
